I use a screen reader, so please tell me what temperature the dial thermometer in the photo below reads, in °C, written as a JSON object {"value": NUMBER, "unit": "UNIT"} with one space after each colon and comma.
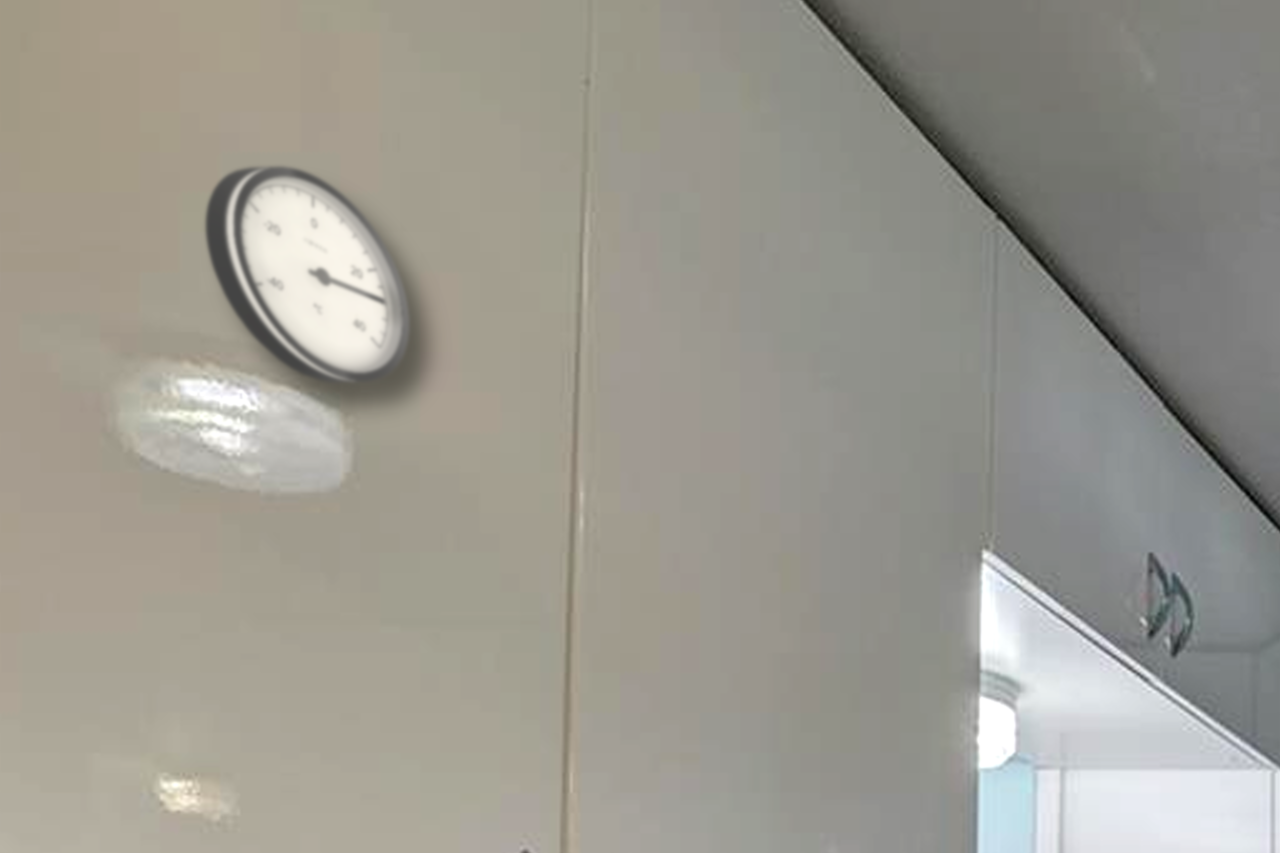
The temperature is {"value": 28, "unit": "°C"}
